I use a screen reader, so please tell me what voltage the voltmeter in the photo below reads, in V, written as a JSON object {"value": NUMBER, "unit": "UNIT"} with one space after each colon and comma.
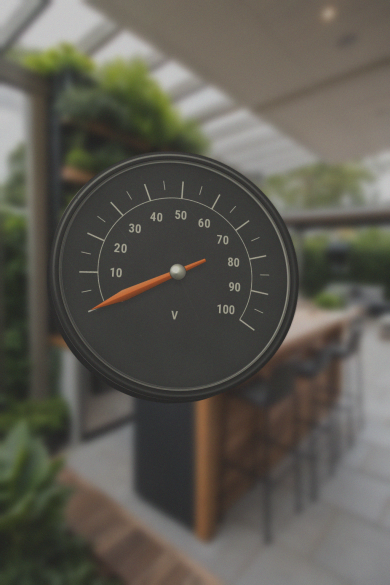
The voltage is {"value": 0, "unit": "V"}
